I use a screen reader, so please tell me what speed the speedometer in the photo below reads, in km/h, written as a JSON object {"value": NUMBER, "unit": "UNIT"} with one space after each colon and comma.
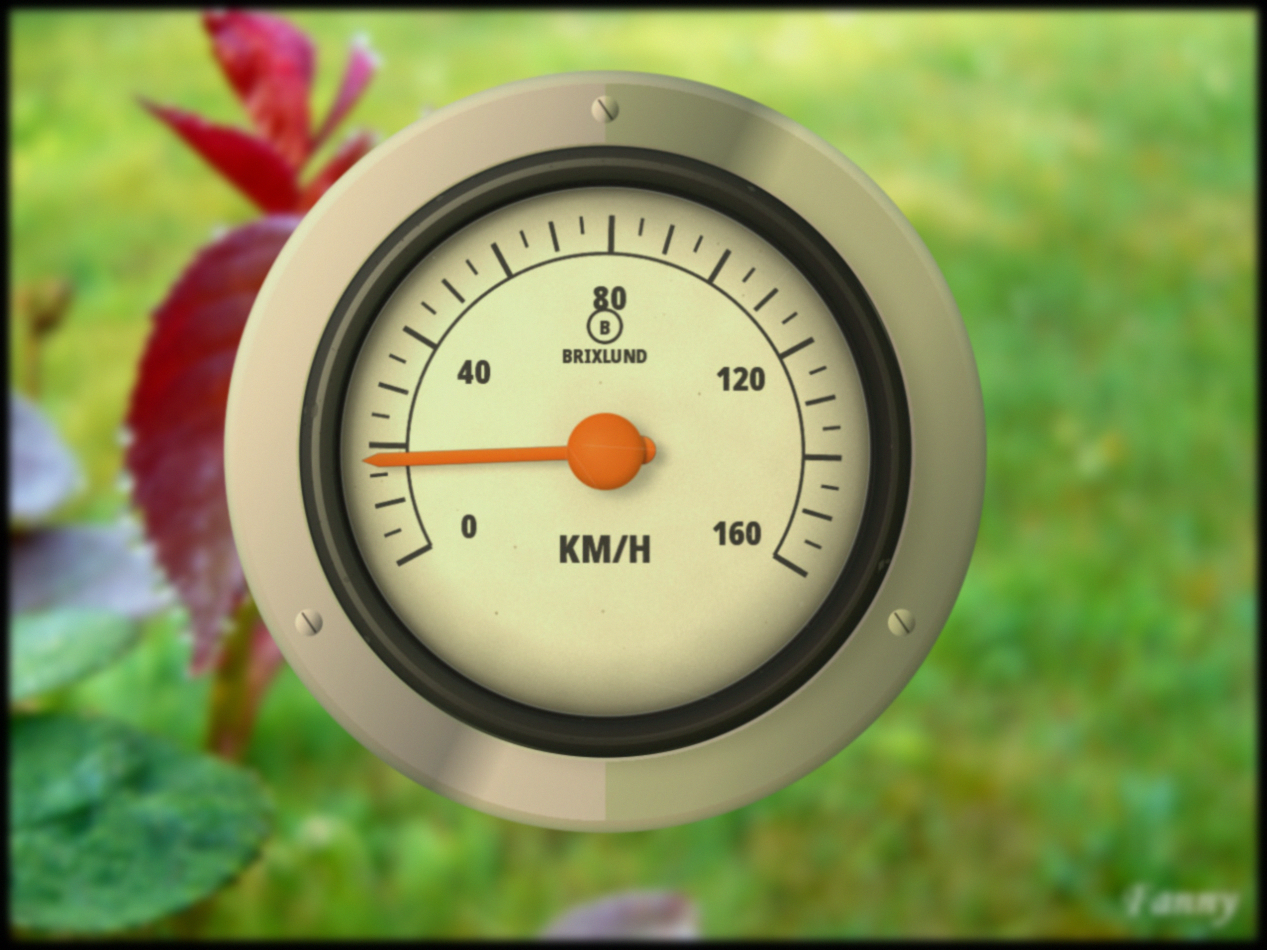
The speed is {"value": 17.5, "unit": "km/h"}
